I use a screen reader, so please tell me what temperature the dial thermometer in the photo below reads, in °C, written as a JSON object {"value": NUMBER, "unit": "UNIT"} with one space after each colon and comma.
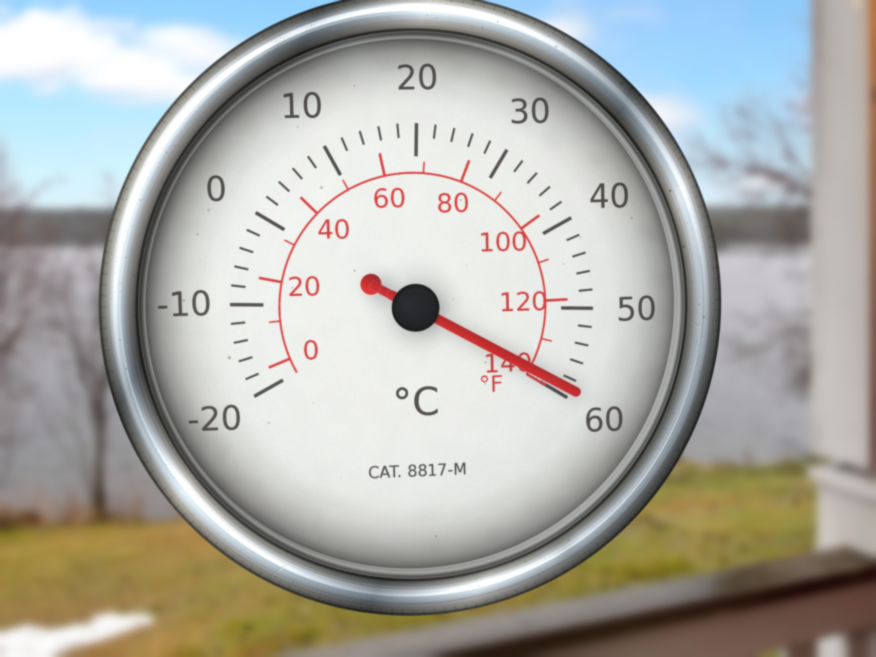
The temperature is {"value": 59, "unit": "°C"}
